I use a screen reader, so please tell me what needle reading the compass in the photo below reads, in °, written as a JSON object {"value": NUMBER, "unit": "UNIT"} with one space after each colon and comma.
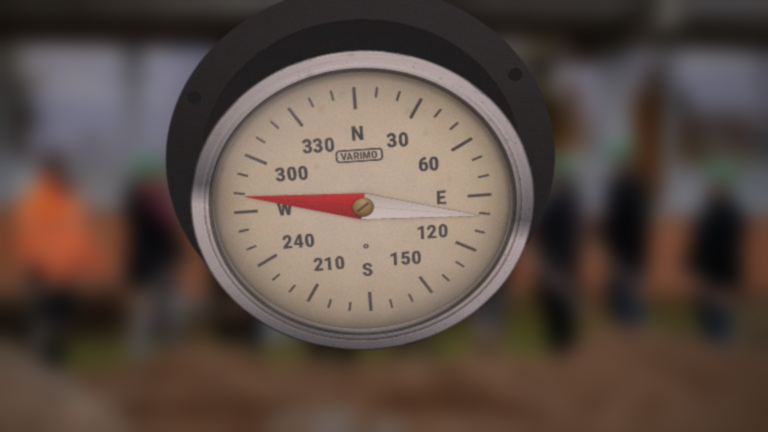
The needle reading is {"value": 280, "unit": "°"}
